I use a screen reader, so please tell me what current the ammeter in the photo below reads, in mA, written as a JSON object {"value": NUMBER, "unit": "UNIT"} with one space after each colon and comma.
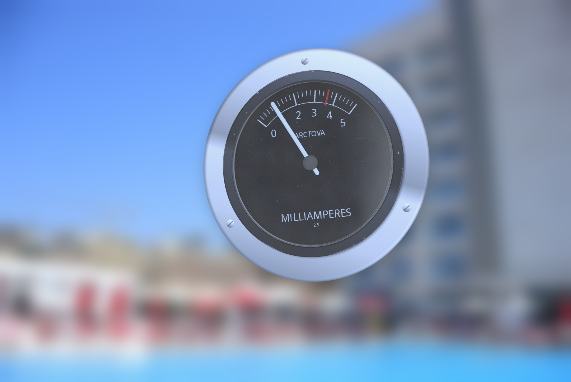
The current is {"value": 1, "unit": "mA"}
